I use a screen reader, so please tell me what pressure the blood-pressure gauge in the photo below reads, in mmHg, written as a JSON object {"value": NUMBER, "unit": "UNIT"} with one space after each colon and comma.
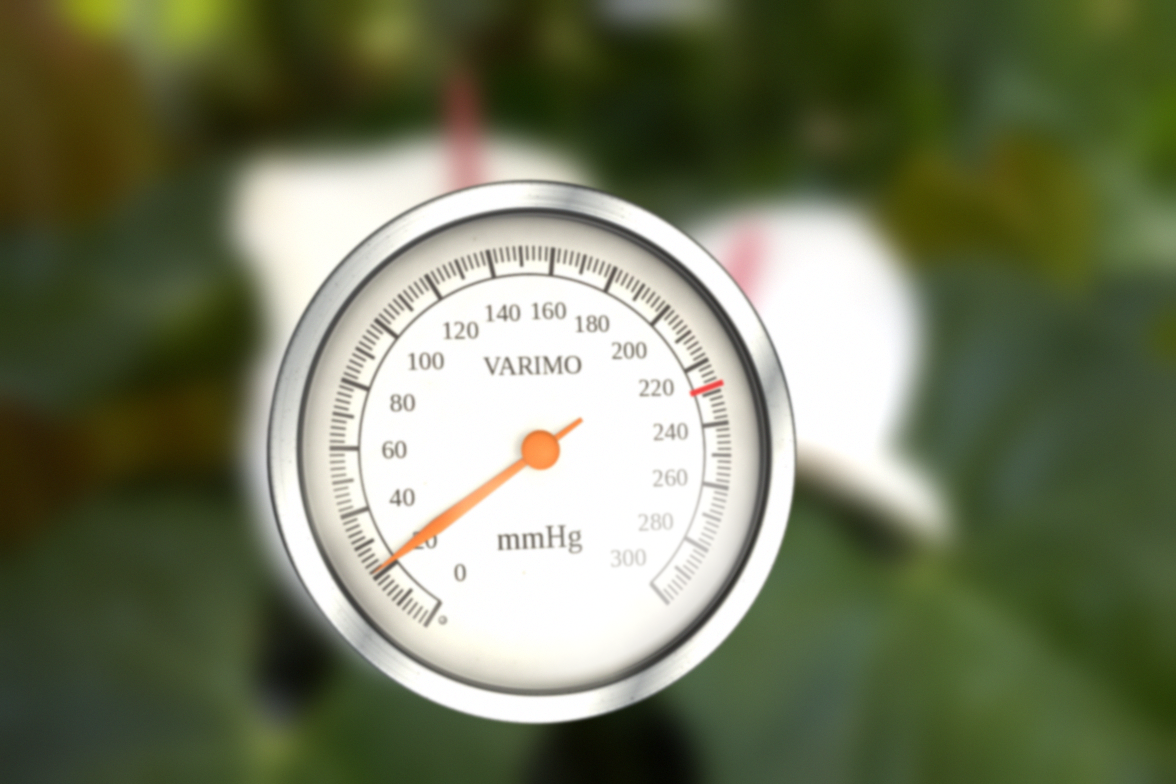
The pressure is {"value": 22, "unit": "mmHg"}
